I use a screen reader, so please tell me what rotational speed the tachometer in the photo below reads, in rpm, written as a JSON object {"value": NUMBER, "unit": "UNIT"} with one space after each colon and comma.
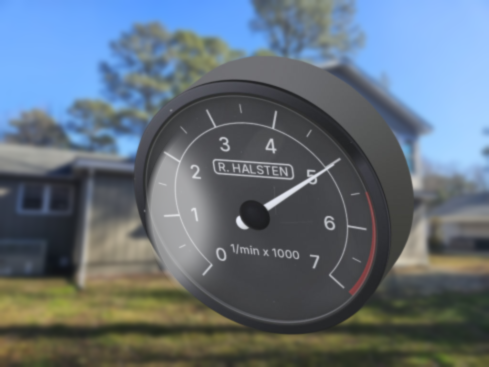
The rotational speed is {"value": 5000, "unit": "rpm"}
